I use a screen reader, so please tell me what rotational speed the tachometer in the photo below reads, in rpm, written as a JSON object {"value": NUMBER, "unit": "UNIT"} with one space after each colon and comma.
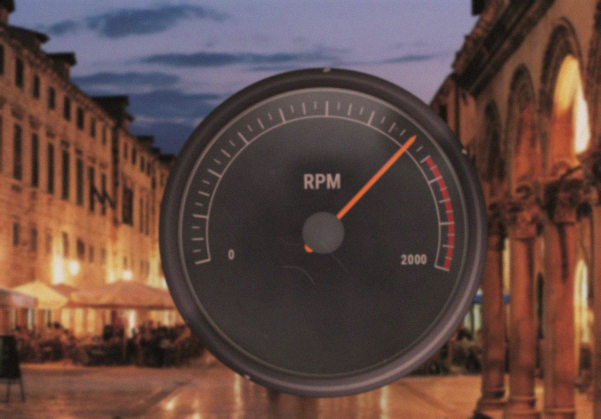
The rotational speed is {"value": 1400, "unit": "rpm"}
